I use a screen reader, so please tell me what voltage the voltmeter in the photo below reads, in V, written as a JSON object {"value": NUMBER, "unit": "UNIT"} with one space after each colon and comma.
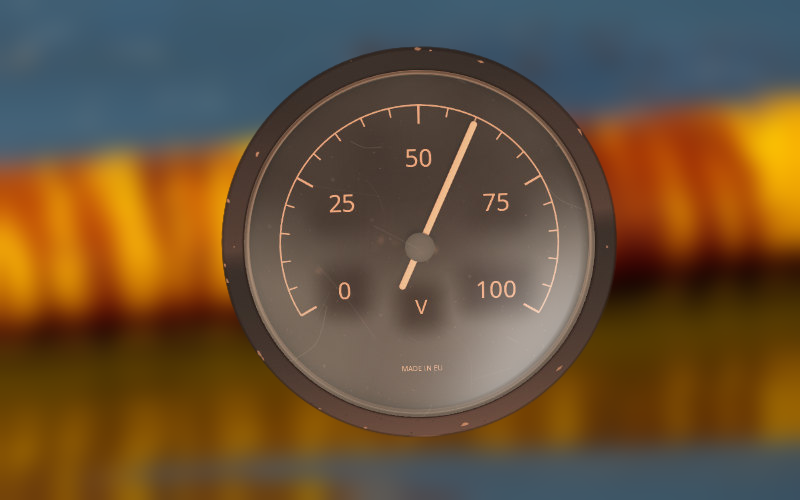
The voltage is {"value": 60, "unit": "V"}
